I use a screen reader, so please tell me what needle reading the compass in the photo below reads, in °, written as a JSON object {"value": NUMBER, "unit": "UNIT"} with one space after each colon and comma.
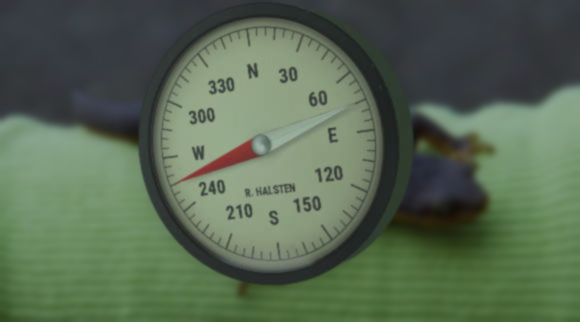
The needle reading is {"value": 255, "unit": "°"}
